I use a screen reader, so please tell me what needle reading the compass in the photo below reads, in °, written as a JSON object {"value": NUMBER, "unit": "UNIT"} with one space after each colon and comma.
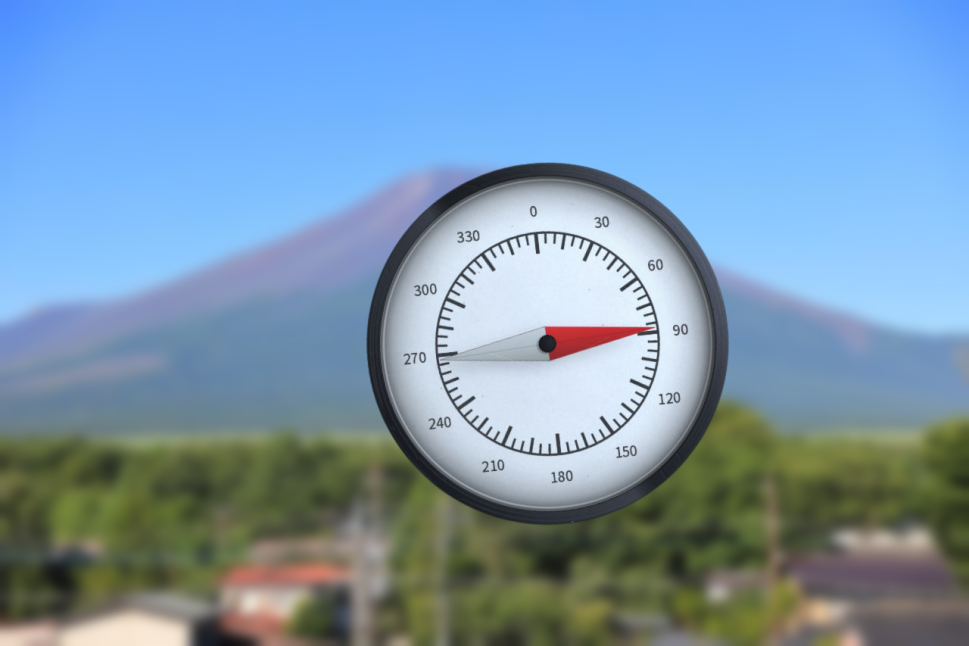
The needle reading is {"value": 87.5, "unit": "°"}
